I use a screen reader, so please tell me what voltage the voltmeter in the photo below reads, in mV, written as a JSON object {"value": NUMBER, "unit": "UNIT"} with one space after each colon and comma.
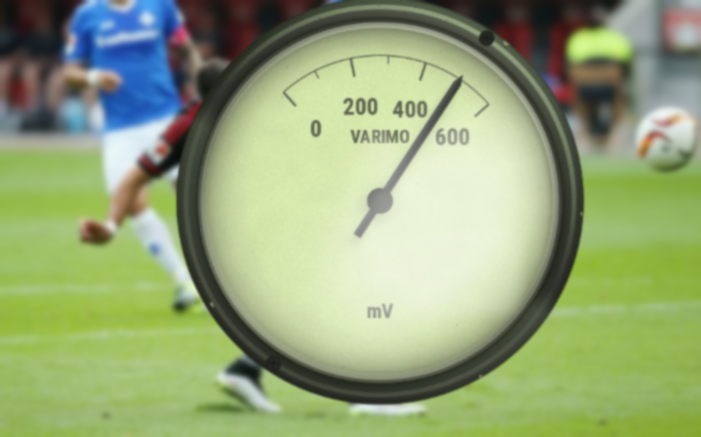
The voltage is {"value": 500, "unit": "mV"}
